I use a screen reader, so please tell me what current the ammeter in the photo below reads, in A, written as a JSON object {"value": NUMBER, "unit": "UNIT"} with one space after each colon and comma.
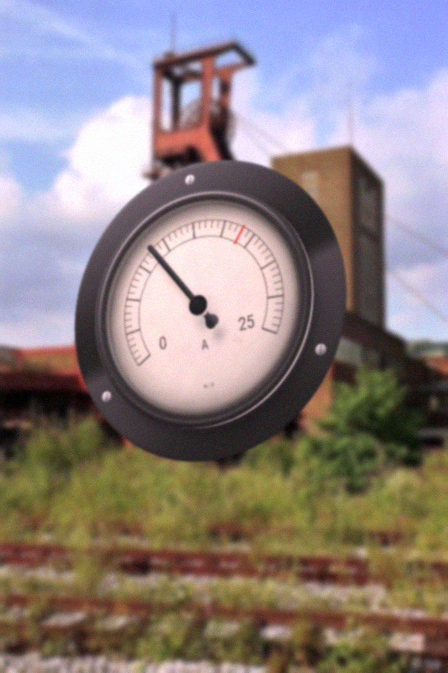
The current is {"value": 9, "unit": "A"}
